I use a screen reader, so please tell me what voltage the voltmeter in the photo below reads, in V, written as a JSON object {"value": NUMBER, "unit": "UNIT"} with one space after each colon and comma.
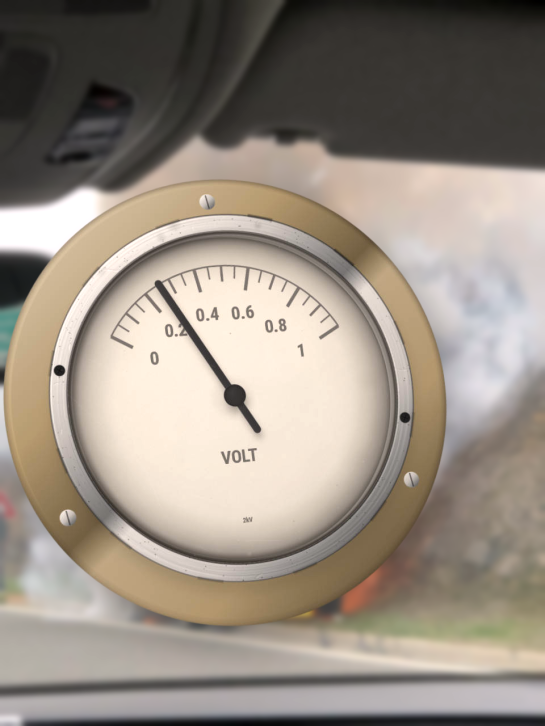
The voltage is {"value": 0.25, "unit": "V"}
